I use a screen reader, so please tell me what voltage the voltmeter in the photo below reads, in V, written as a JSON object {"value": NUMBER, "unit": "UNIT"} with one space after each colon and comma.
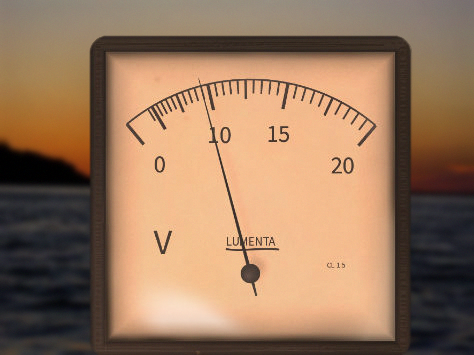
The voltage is {"value": 9.5, "unit": "V"}
